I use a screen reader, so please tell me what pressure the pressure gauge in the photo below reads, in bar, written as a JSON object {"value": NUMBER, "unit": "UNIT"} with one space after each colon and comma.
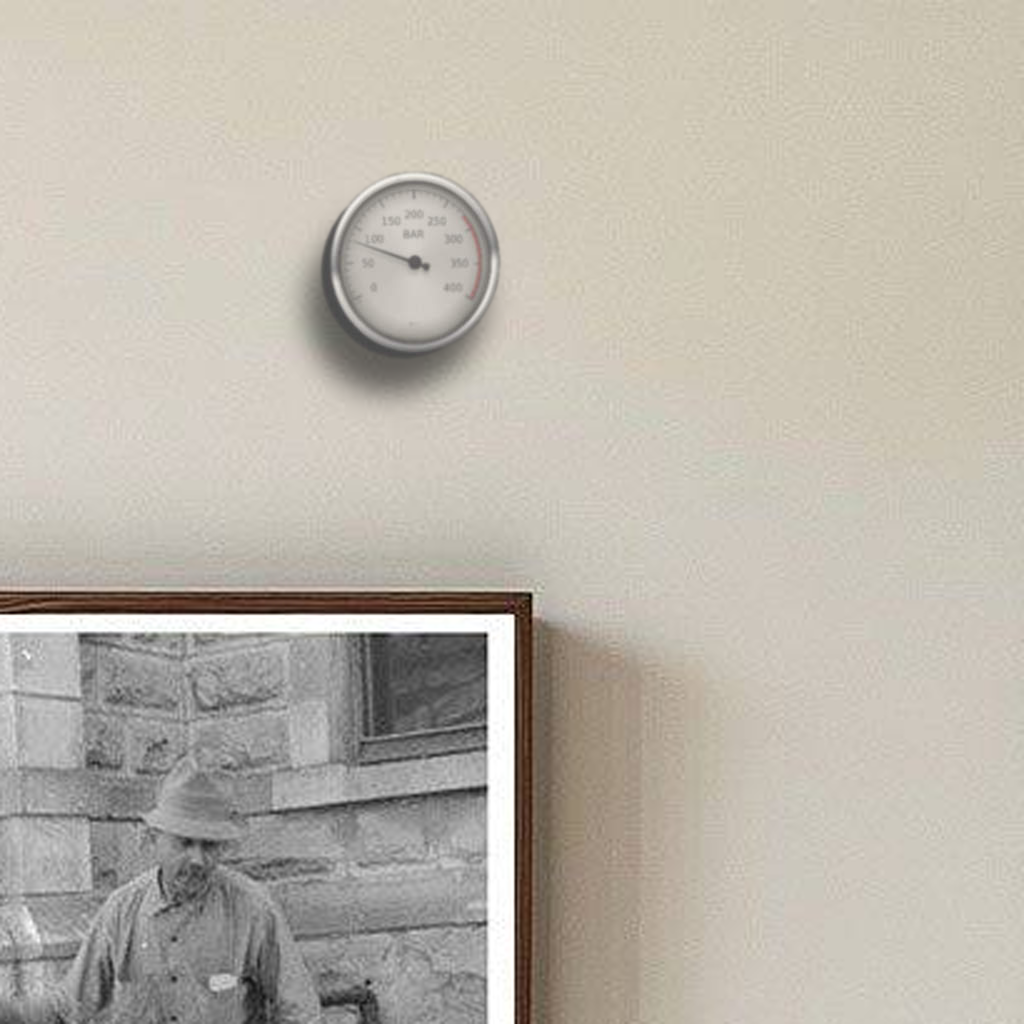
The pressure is {"value": 80, "unit": "bar"}
